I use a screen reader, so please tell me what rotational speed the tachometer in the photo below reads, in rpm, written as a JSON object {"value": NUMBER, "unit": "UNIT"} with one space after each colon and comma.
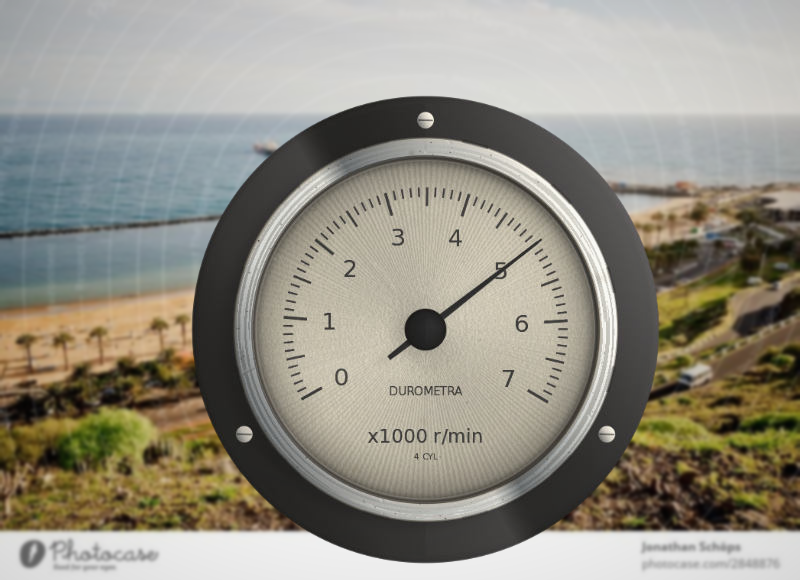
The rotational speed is {"value": 5000, "unit": "rpm"}
